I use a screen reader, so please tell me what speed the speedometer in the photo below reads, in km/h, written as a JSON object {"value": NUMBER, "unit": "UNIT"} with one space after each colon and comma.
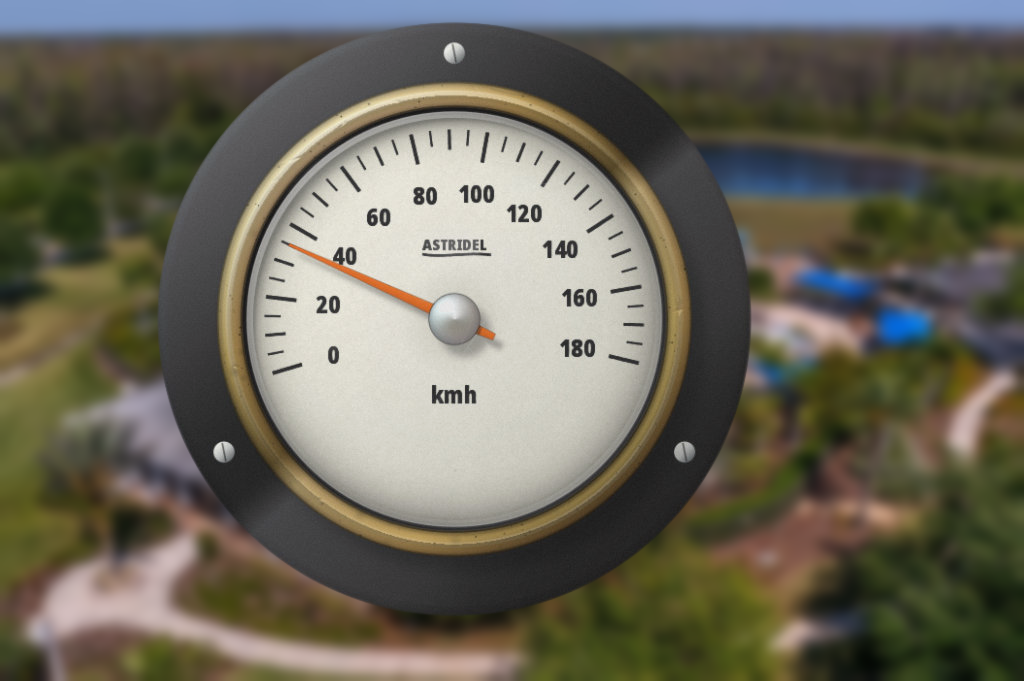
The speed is {"value": 35, "unit": "km/h"}
